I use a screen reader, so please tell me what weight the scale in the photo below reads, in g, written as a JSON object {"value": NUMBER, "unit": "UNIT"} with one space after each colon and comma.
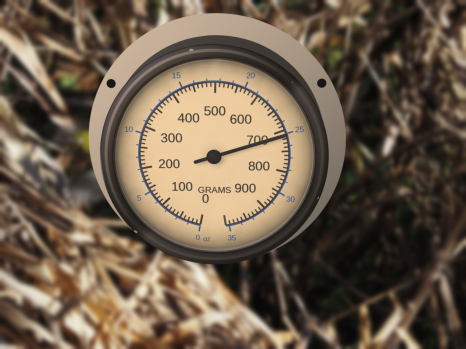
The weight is {"value": 710, "unit": "g"}
